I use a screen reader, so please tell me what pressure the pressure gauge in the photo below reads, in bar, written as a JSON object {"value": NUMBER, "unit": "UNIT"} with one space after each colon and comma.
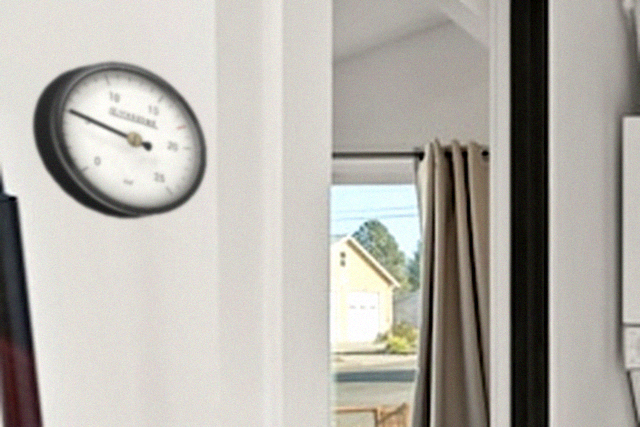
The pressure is {"value": 5, "unit": "bar"}
